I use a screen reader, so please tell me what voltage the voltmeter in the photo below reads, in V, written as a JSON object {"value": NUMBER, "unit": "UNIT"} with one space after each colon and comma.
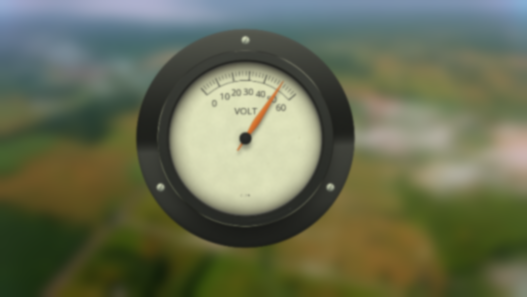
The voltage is {"value": 50, "unit": "V"}
